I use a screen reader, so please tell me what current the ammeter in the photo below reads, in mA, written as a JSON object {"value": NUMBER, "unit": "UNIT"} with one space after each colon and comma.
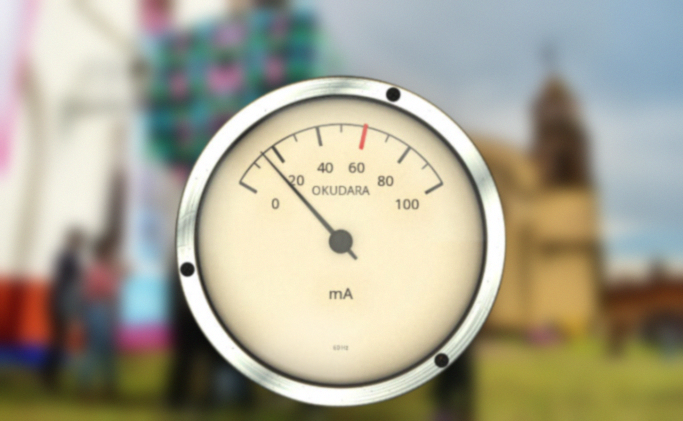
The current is {"value": 15, "unit": "mA"}
